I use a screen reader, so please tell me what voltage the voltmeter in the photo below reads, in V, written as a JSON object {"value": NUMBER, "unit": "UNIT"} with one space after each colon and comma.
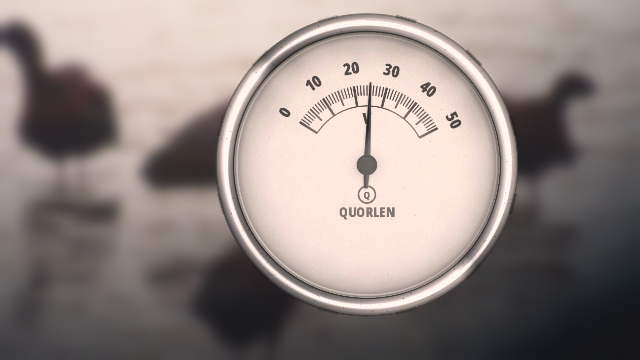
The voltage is {"value": 25, "unit": "V"}
